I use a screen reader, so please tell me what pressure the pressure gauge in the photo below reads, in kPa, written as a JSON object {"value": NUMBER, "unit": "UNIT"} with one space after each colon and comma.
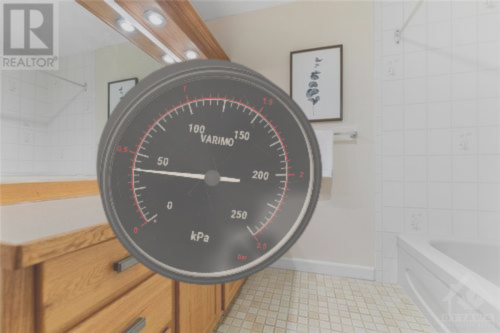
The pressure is {"value": 40, "unit": "kPa"}
